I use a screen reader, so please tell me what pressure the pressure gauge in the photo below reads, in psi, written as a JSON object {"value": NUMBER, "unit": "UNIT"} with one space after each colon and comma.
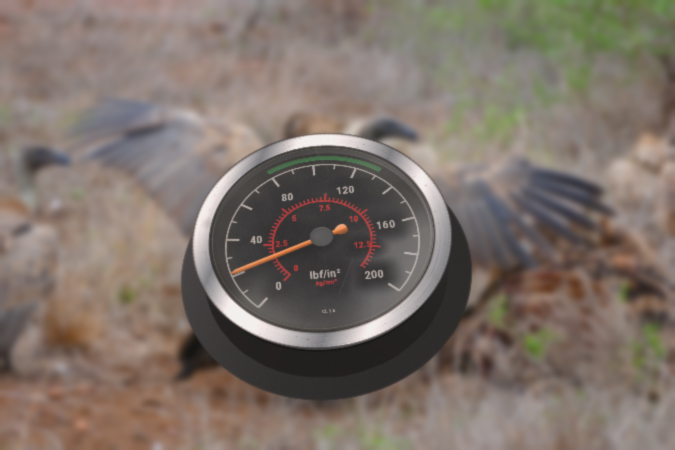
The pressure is {"value": 20, "unit": "psi"}
